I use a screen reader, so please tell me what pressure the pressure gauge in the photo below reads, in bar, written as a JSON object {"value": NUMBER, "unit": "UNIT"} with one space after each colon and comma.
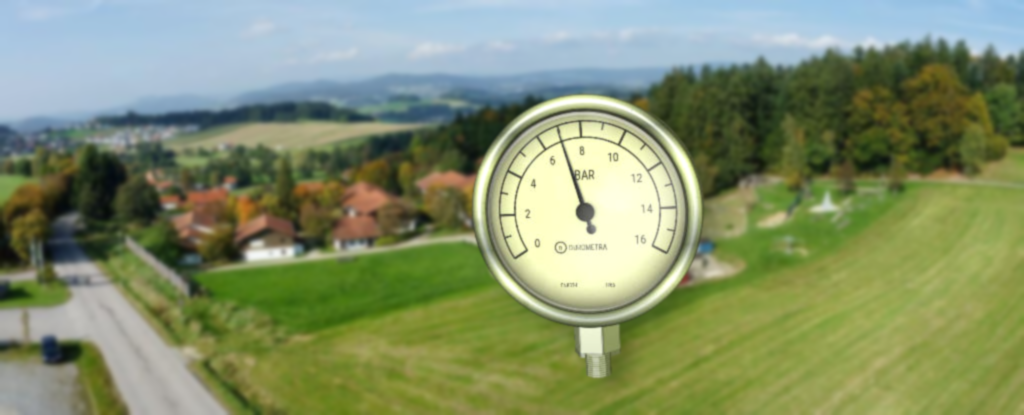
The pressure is {"value": 7, "unit": "bar"}
